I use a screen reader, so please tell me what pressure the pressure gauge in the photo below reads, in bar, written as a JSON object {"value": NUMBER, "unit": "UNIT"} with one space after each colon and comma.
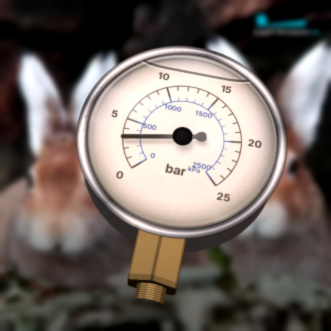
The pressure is {"value": 3, "unit": "bar"}
